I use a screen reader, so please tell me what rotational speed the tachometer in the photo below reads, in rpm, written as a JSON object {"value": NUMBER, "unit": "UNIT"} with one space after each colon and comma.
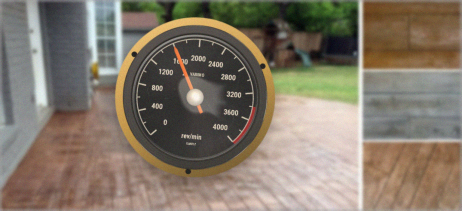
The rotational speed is {"value": 1600, "unit": "rpm"}
